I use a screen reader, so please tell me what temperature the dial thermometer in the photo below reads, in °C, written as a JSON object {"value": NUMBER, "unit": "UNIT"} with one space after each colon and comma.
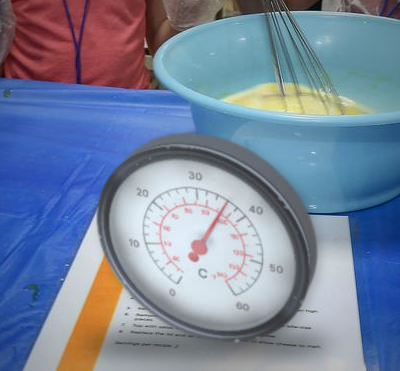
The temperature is {"value": 36, "unit": "°C"}
